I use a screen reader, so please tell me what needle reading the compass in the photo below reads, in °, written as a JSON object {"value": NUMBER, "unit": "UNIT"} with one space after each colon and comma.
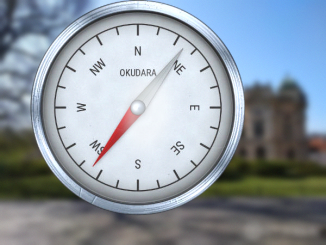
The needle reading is {"value": 217.5, "unit": "°"}
